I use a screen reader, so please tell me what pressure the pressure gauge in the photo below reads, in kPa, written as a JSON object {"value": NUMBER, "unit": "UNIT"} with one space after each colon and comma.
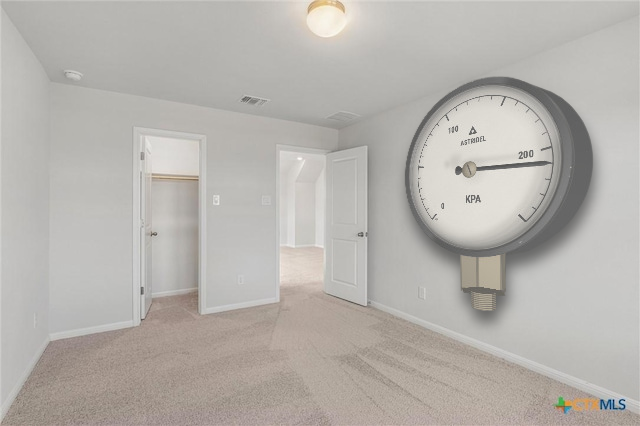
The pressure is {"value": 210, "unit": "kPa"}
